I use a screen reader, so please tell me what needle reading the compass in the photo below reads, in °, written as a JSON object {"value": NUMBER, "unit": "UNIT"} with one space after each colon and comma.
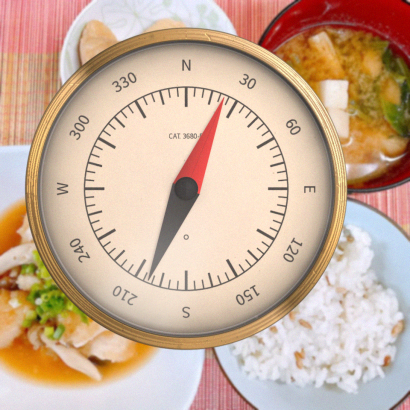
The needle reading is {"value": 22.5, "unit": "°"}
